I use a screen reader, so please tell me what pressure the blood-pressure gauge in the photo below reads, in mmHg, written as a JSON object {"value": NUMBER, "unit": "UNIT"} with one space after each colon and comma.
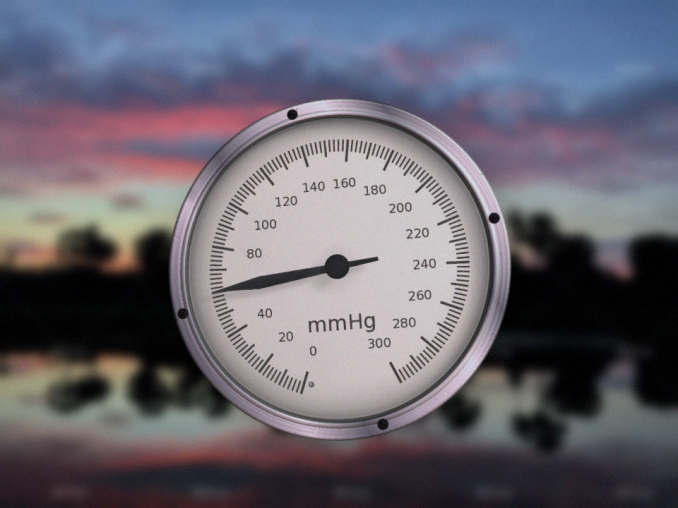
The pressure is {"value": 60, "unit": "mmHg"}
